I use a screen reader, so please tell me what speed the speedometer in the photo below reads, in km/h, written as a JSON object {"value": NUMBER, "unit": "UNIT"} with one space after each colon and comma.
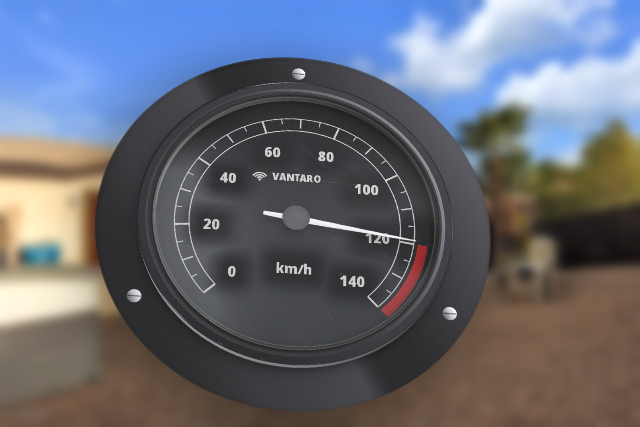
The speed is {"value": 120, "unit": "km/h"}
